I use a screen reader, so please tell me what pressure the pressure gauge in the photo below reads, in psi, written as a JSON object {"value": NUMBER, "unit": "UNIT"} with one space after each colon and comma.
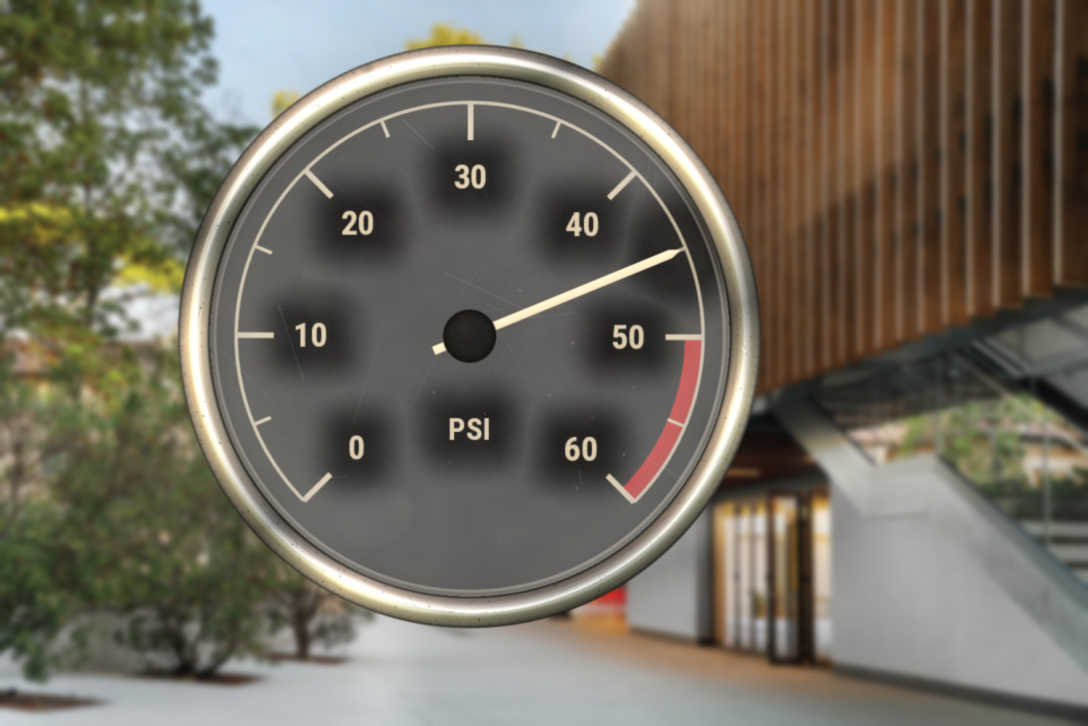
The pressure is {"value": 45, "unit": "psi"}
